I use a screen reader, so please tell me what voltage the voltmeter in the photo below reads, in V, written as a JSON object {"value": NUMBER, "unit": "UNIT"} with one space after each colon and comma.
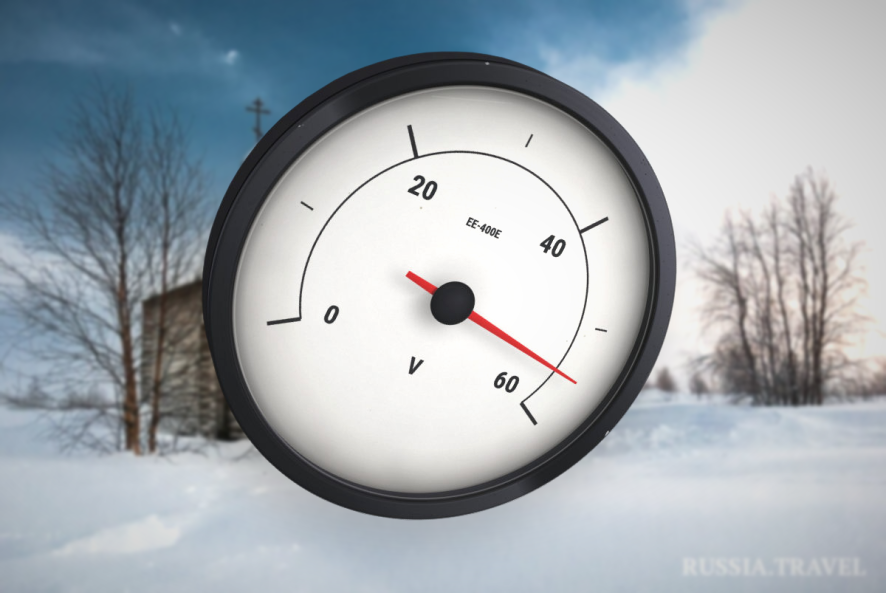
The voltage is {"value": 55, "unit": "V"}
